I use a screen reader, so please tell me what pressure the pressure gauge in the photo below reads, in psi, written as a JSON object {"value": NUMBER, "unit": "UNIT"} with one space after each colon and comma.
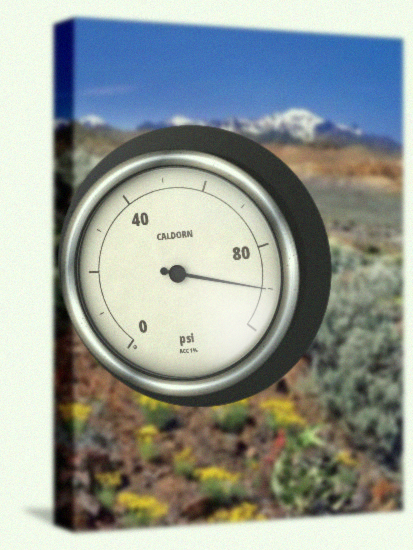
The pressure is {"value": 90, "unit": "psi"}
